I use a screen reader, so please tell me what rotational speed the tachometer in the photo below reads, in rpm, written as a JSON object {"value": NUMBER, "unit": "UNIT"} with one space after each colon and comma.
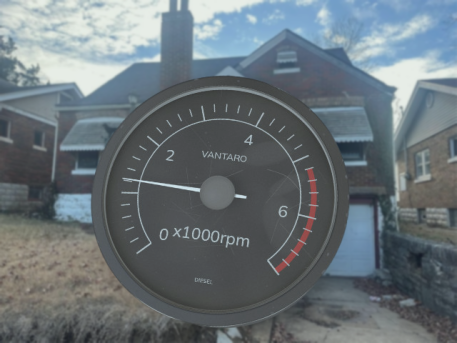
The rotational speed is {"value": 1200, "unit": "rpm"}
